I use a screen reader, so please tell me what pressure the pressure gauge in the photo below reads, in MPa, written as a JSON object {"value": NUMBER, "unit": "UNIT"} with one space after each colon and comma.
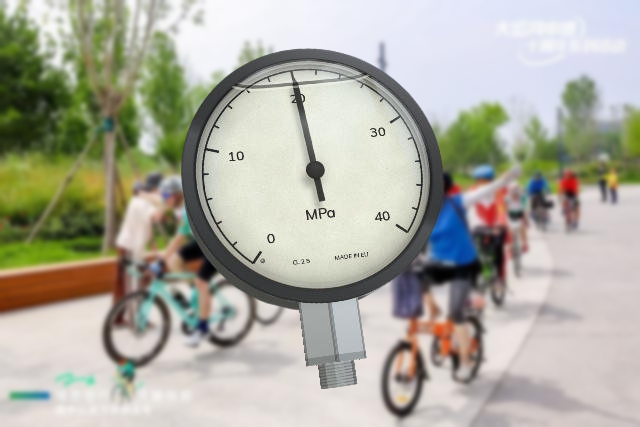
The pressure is {"value": 20, "unit": "MPa"}
